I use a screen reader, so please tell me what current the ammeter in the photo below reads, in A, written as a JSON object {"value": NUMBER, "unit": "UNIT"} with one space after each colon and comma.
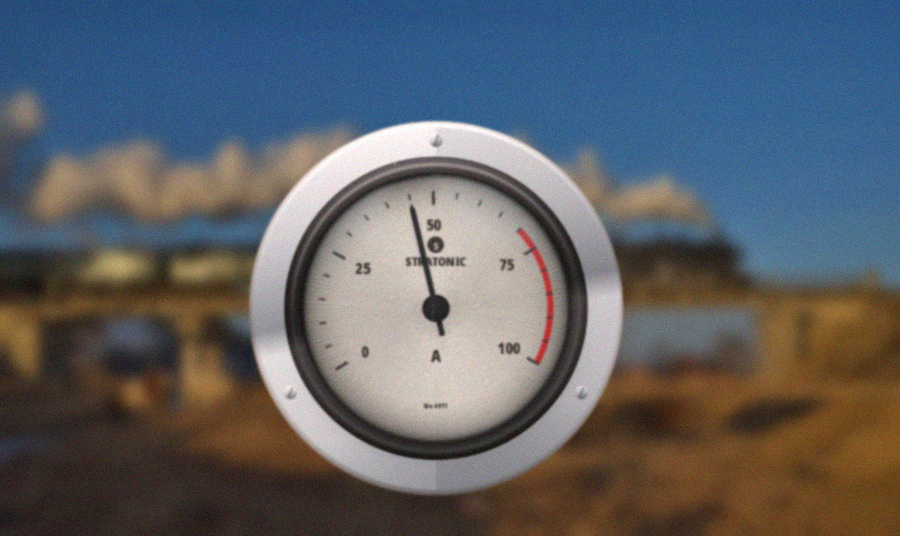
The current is {"value": 45, "unit": "A"}
